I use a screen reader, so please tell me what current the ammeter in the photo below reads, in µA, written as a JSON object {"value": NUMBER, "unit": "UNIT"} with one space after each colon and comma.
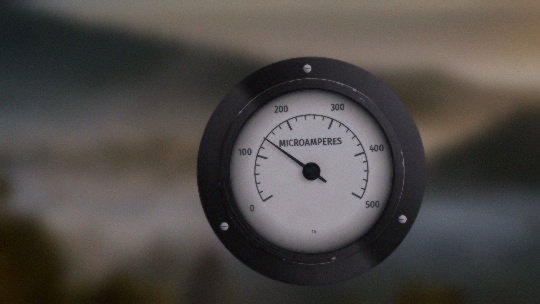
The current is {"value": 140, "unit": "µA"}
